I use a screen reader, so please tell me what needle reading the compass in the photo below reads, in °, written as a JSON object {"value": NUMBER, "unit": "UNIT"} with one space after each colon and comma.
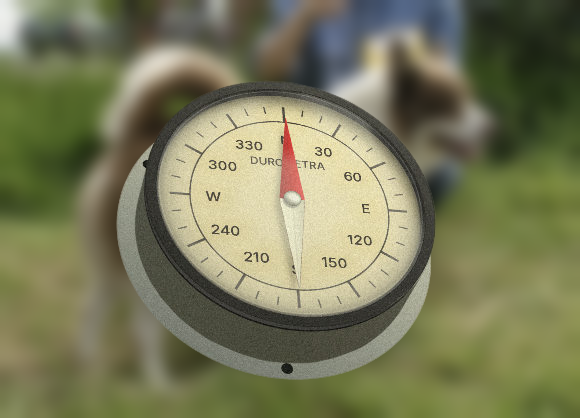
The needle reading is {"value": 0, "unit": "°"}
